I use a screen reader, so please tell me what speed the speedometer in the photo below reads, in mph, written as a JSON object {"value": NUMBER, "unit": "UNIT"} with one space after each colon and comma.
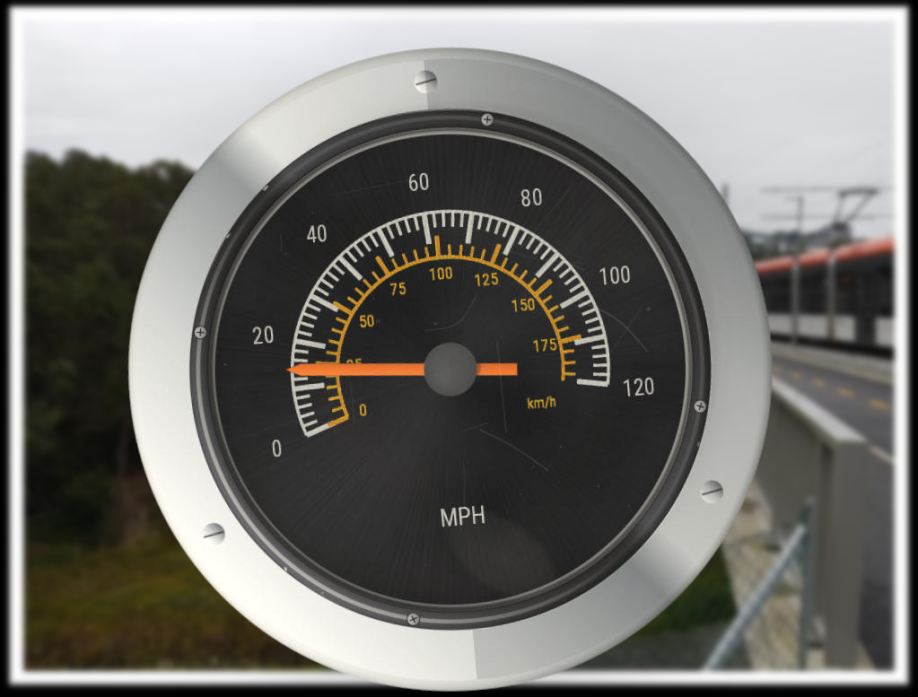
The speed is {"value": 14, "unit": "mph"}
